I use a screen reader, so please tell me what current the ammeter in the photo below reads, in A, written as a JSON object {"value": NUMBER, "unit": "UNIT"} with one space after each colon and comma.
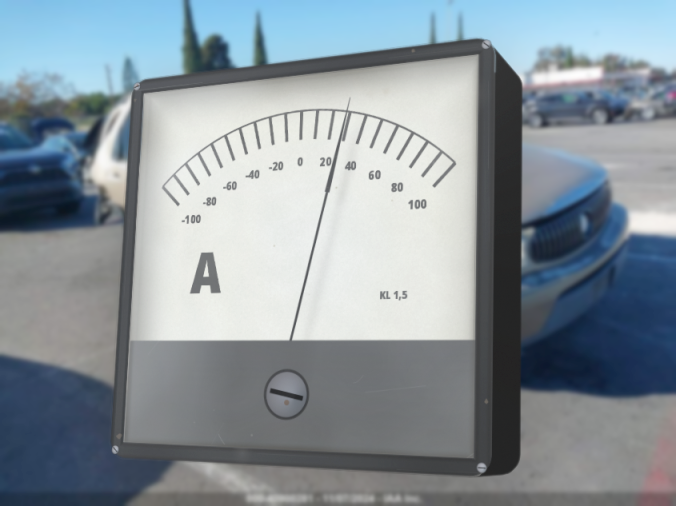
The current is {"value": 30, "unit": "A"}
